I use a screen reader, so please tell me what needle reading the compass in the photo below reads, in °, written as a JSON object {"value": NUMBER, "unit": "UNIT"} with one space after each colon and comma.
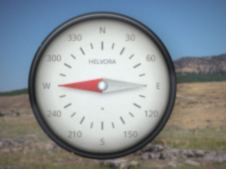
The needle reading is {"value": 270, "unit": "°"}
